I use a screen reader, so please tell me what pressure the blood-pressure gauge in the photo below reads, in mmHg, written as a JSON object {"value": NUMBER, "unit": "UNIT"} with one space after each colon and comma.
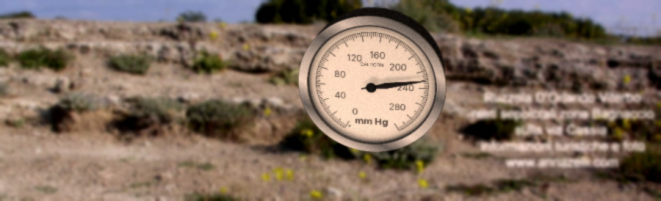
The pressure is {"value": 230, "unit": "mmHg"}
